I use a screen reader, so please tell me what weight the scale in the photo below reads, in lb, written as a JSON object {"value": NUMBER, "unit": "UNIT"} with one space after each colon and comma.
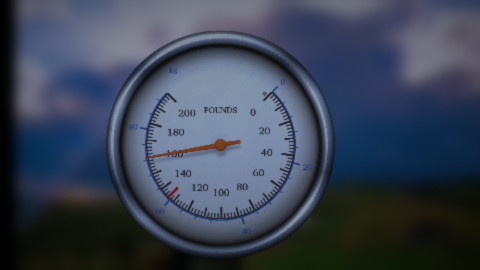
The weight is {"value": 160, "unit": "lb"}
